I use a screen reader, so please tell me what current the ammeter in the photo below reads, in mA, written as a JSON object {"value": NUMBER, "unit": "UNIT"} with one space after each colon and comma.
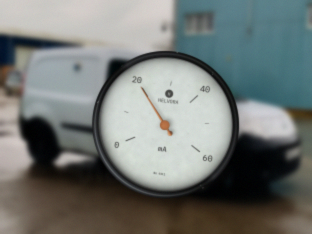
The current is {"value": 20, "unit": "mA"}
